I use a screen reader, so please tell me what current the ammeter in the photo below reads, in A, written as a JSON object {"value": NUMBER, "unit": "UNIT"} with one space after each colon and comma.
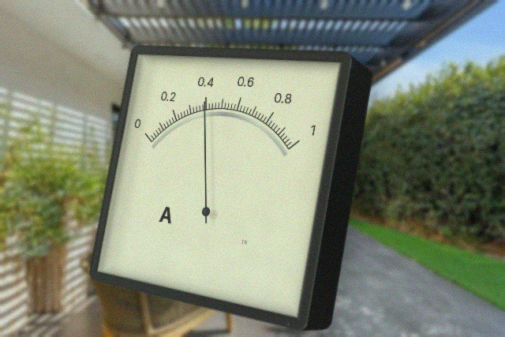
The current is {"value": 0.4, "unit": "A"}
